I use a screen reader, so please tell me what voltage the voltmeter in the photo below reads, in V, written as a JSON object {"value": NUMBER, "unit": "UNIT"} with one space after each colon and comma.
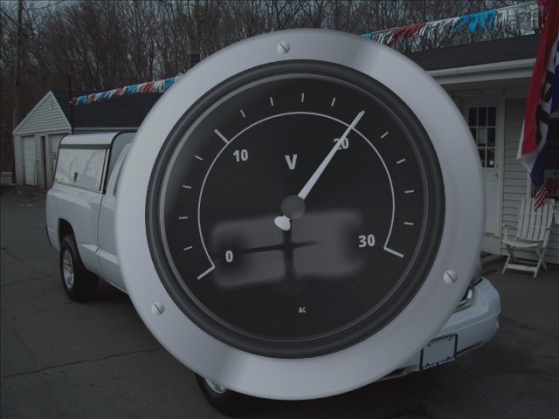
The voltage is {"value": 20, "unit": "V"}
